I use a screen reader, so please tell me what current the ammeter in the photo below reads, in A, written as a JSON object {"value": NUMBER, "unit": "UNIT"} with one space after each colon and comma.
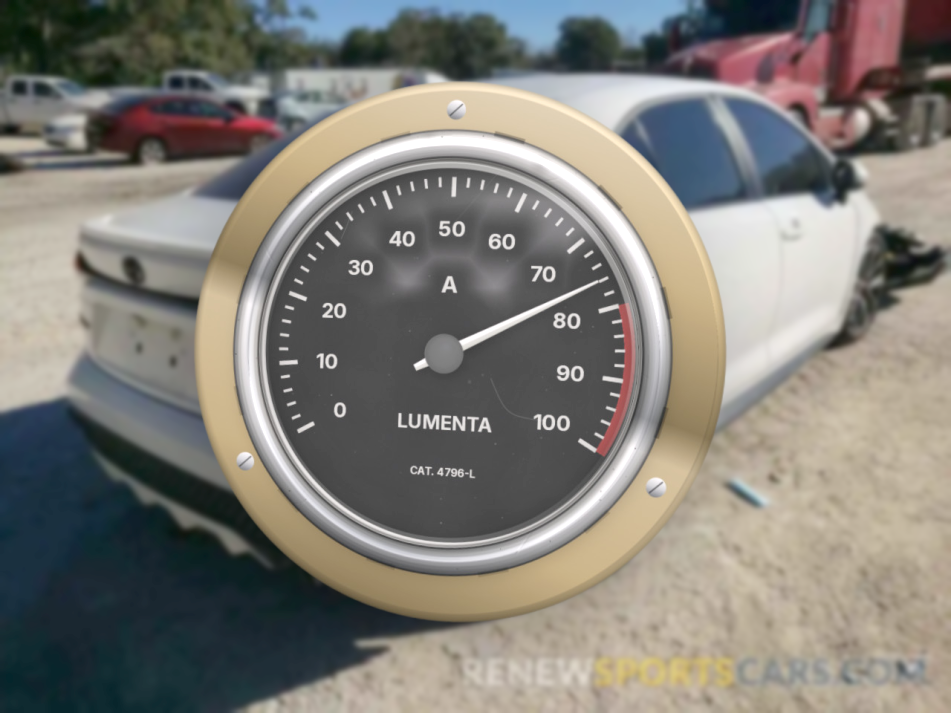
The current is {"value": 76, "unit": "A"}
